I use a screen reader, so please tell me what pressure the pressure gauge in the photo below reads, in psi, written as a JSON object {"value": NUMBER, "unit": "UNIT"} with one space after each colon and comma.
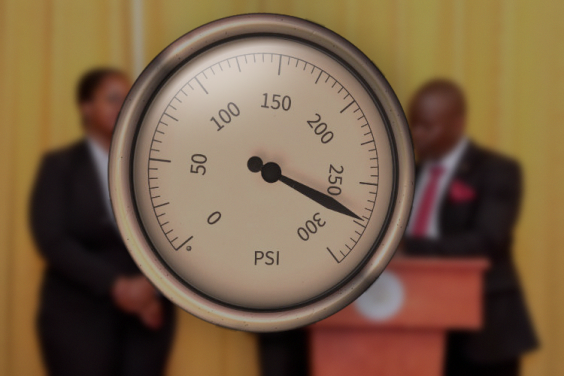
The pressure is {"value": 272.5, "unit": "psi"}
